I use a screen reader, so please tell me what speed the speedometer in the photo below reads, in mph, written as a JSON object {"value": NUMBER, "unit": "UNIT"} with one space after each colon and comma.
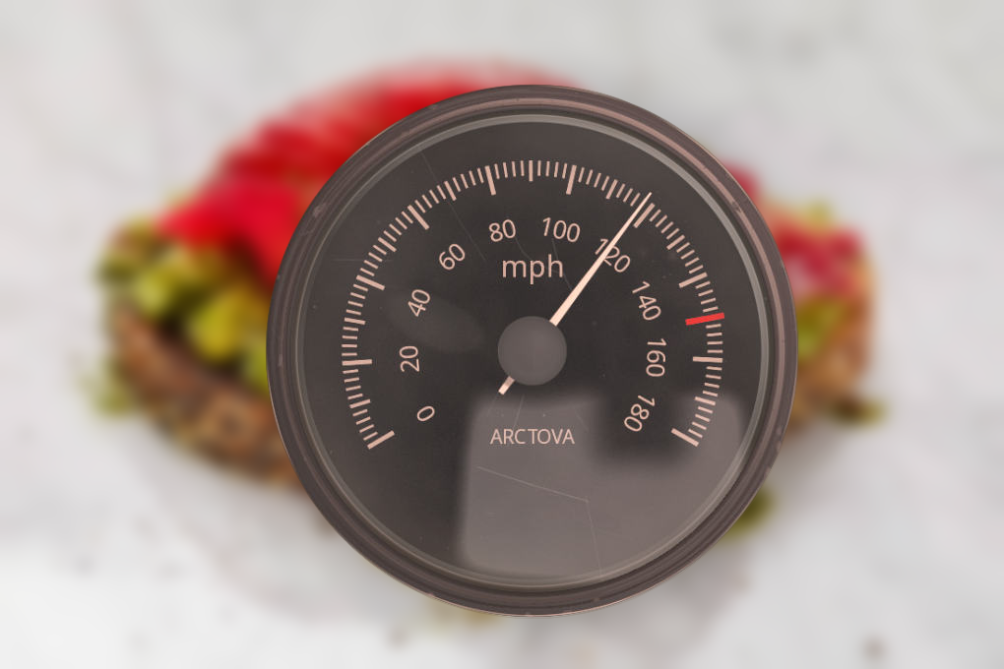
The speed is {"value": 118, "unit": "mph"}
